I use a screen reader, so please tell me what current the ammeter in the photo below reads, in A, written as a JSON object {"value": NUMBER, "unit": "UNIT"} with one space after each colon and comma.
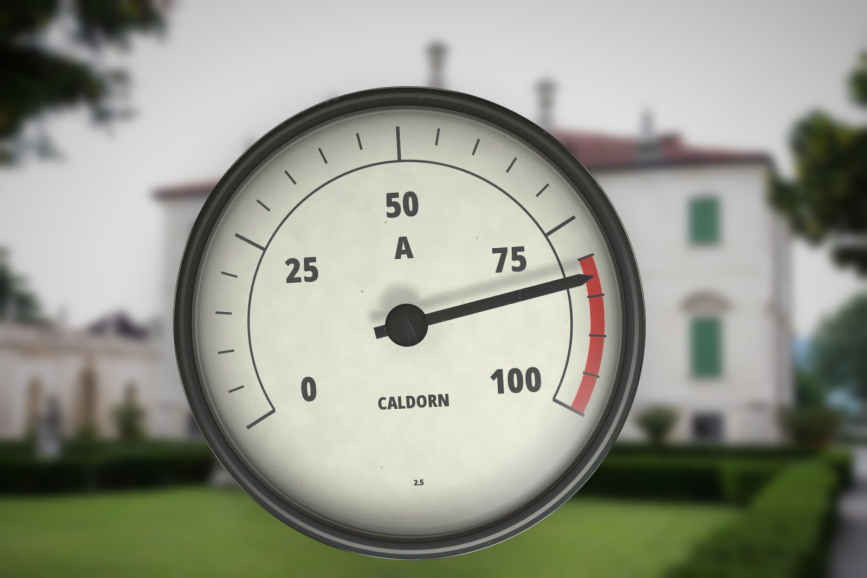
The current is {"value": 82.5, "unit": "A"}
